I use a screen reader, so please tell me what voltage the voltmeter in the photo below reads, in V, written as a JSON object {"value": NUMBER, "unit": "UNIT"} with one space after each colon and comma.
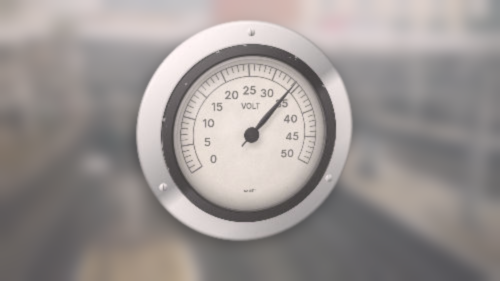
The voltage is {"value": 34, "unit": "V"}
